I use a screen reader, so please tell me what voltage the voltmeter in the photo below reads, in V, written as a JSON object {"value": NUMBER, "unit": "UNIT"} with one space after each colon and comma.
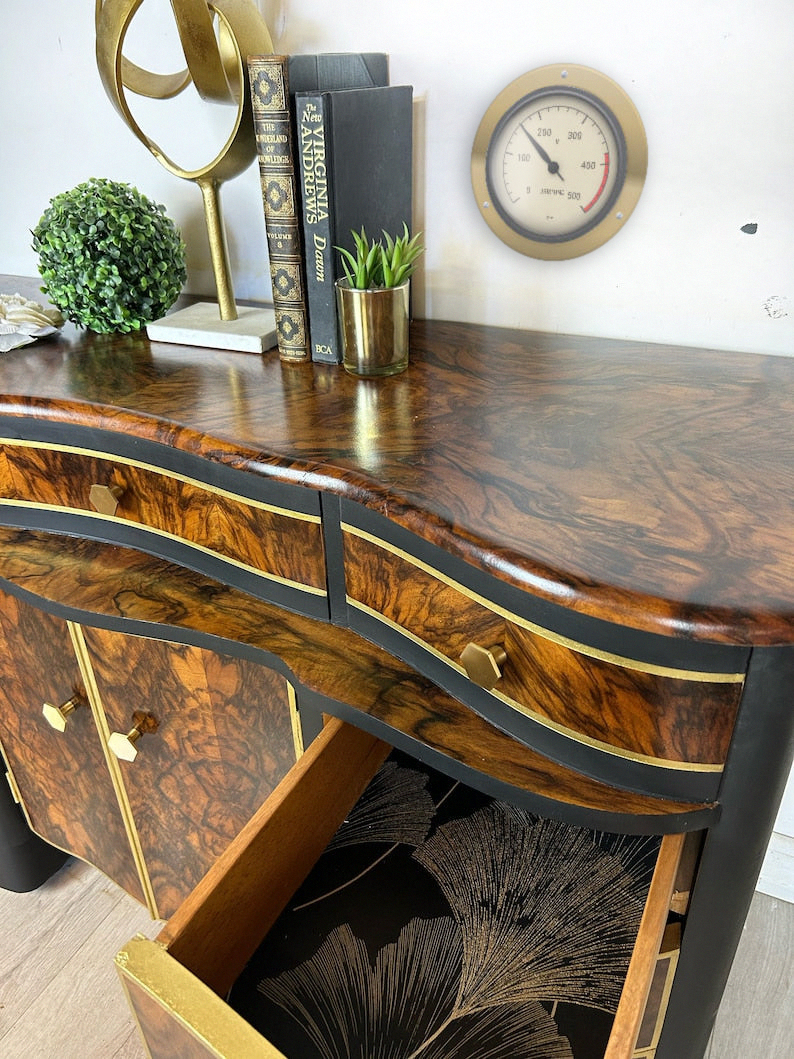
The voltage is {"value": 160, "unit": "V"}
